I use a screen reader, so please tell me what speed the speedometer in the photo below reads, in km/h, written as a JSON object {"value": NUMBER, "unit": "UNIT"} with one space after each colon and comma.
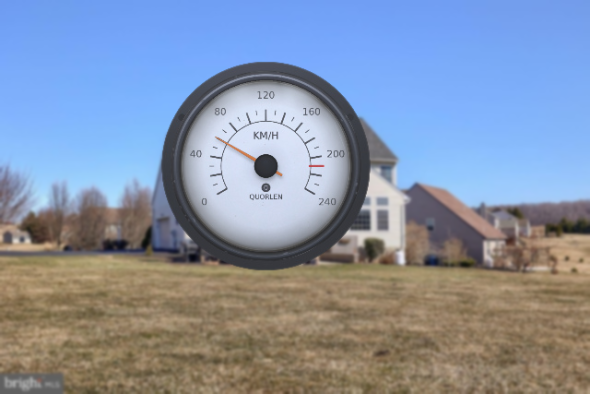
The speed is {"value": 60, "unit": "km/h"}
